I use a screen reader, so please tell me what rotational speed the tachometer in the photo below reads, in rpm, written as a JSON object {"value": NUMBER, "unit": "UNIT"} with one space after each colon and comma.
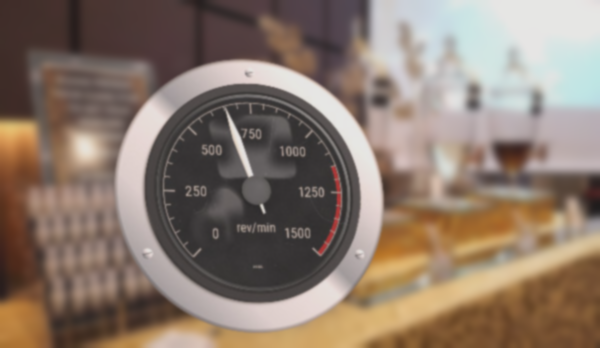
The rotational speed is {"value": 650, "unit": "rpm"}
